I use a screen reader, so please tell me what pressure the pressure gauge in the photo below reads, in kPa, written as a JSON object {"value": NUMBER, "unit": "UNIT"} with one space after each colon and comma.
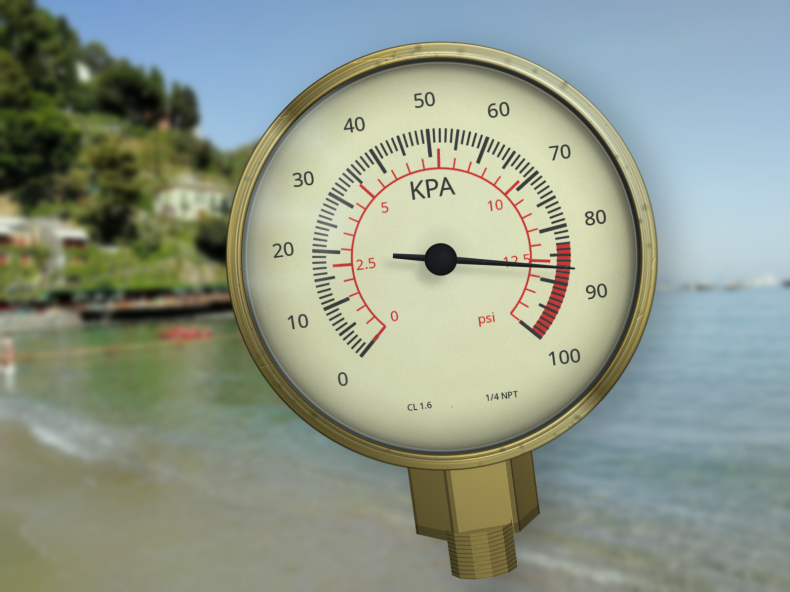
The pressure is {"value": 87, "unit": "kPa"}
